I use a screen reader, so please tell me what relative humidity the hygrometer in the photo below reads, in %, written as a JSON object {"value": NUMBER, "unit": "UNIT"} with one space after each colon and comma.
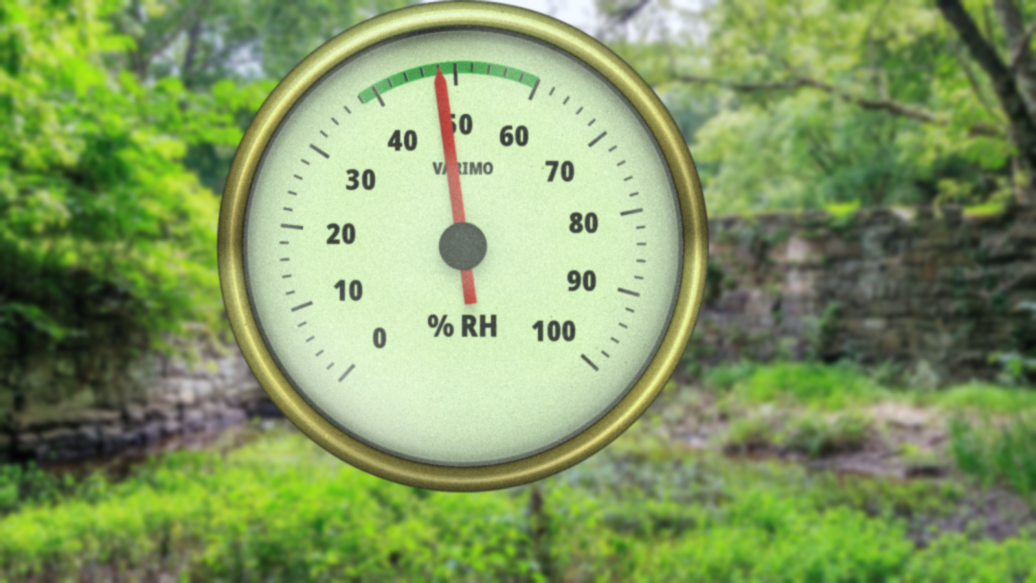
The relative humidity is {"value": 48, "unit": "%"}
